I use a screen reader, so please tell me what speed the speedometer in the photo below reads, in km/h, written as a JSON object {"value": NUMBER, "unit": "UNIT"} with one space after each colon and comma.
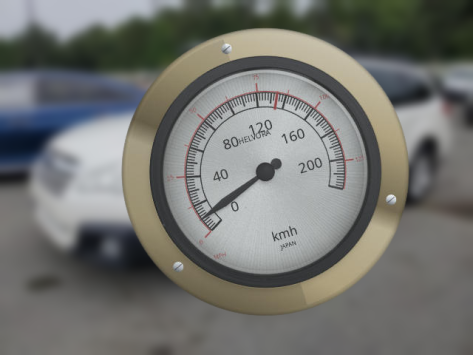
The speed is {"value": 10, "unit": "km/h"}
